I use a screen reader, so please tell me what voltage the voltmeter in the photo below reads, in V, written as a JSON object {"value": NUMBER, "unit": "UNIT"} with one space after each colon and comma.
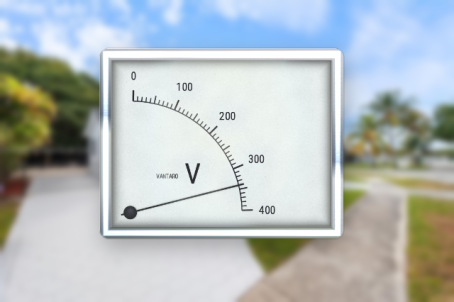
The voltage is {"value": 340, "unit": "V"}
